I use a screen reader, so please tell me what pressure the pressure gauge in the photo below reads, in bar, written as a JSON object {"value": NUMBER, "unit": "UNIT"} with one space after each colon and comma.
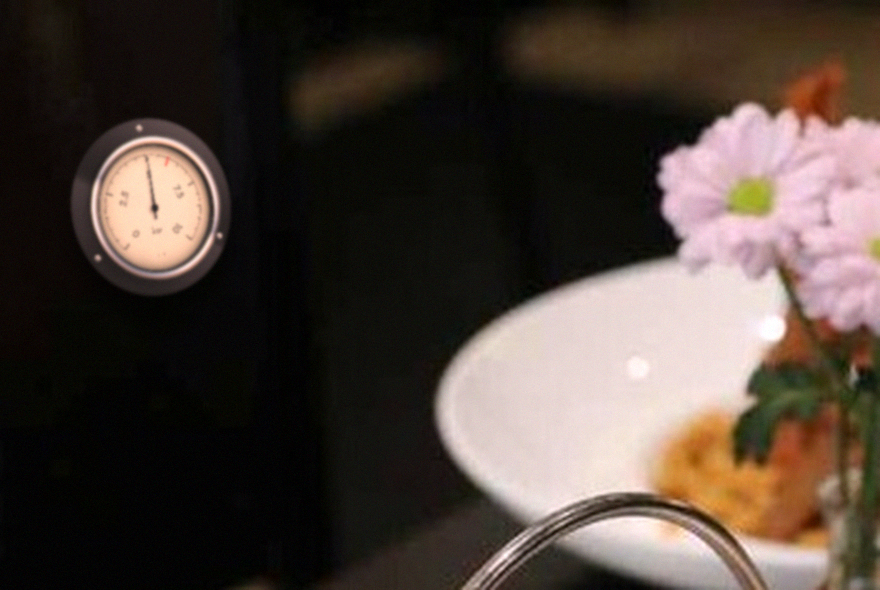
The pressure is {"value": 5, "unit": "bar"}
